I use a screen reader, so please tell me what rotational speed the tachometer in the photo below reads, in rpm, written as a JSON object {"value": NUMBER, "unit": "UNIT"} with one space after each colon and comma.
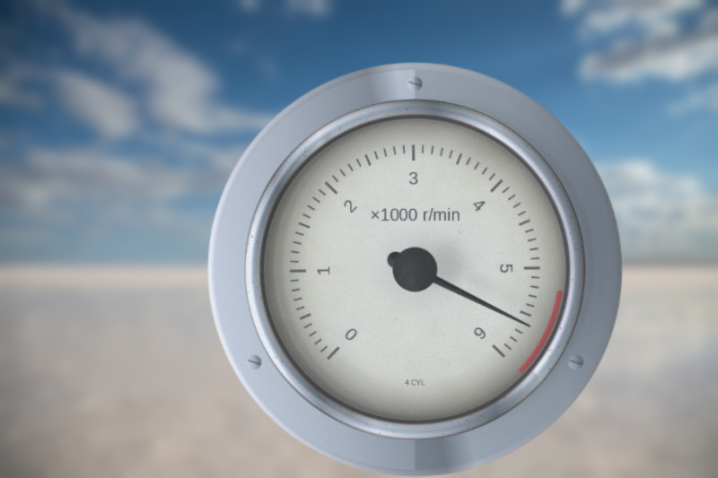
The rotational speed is {"value": 5600, "unit": "rpm"}
